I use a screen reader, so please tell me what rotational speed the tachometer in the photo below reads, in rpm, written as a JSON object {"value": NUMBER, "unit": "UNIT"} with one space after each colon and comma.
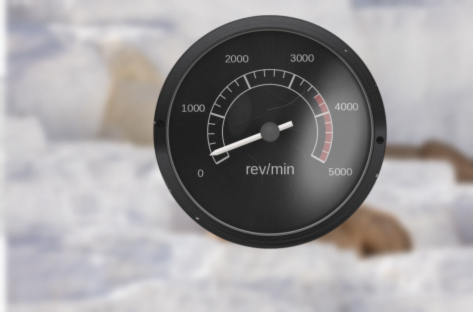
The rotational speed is {"value": 200, "unit": "rpm"}
